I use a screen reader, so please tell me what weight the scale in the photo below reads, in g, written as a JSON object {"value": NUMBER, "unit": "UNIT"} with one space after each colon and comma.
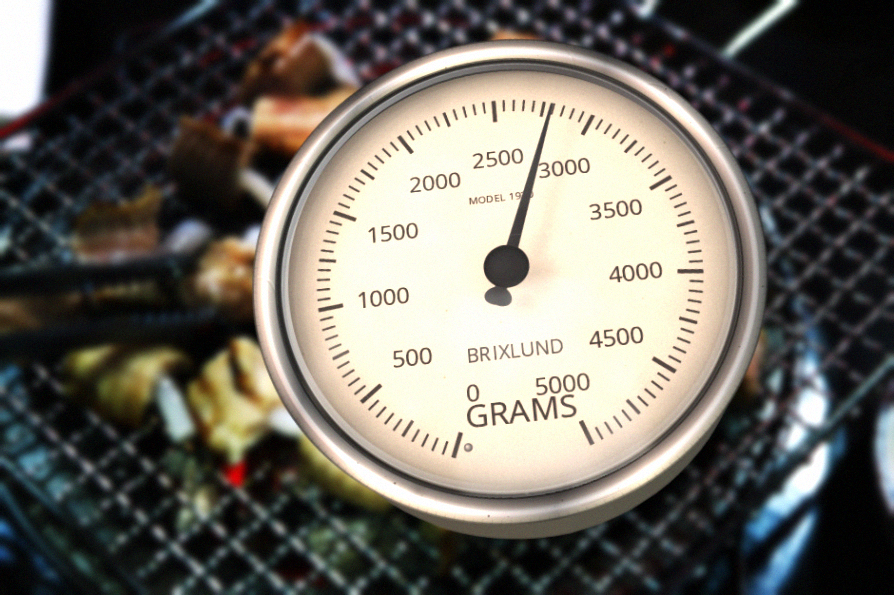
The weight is {"value": 2800, "unit": "g"}
